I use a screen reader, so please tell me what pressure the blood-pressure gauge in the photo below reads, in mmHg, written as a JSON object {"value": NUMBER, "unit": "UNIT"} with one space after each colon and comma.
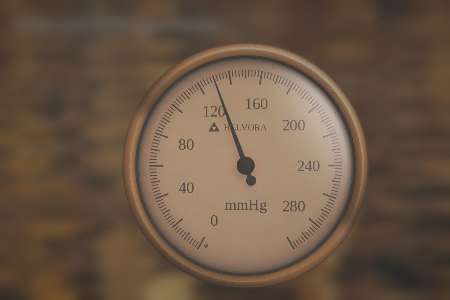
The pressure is {"value": 130, "unit": "mmHg"}
